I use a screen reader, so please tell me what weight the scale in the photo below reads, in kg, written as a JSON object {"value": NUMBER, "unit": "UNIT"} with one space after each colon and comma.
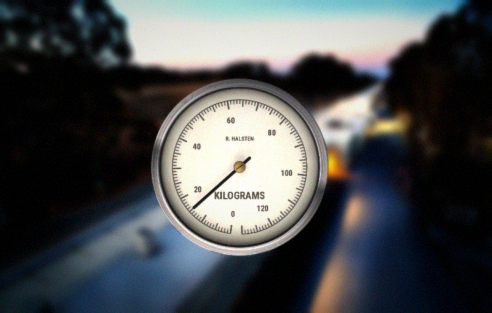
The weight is {"value": 15, "unit": "kg"}
